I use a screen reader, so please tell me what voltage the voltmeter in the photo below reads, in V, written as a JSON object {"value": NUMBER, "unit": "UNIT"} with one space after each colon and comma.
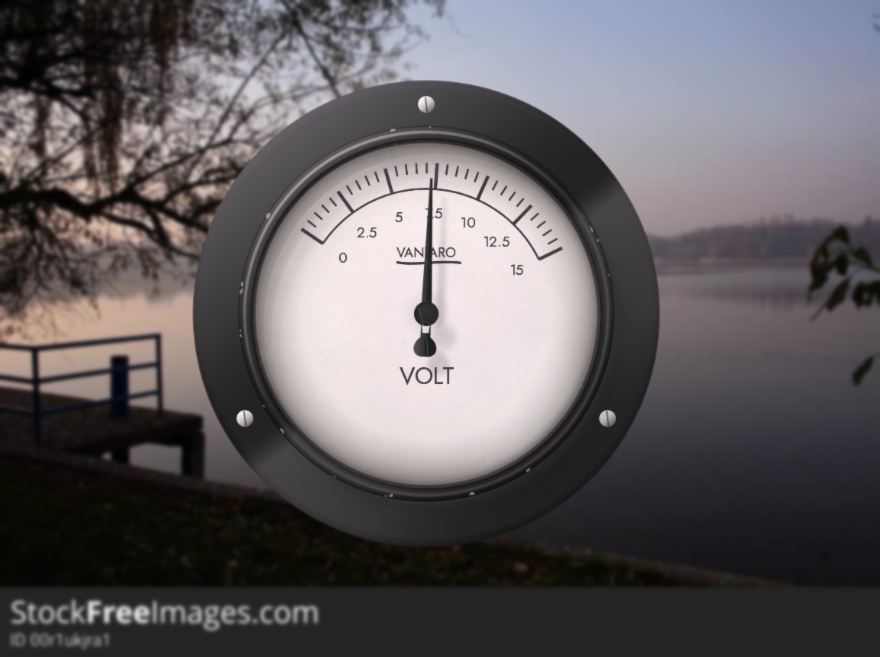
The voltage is {"value": 7.25, "unit": "V"}
